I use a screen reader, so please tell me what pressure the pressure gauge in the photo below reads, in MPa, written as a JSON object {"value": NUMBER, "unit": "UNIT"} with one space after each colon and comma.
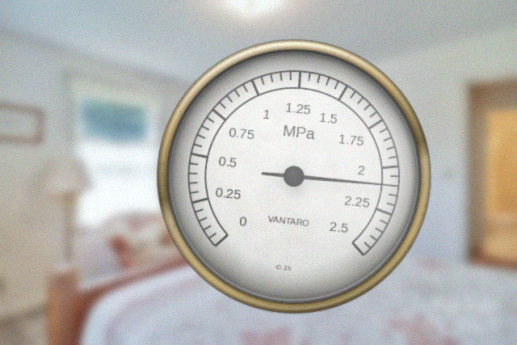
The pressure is {"value": 2.1, "unit": "MPa"}
